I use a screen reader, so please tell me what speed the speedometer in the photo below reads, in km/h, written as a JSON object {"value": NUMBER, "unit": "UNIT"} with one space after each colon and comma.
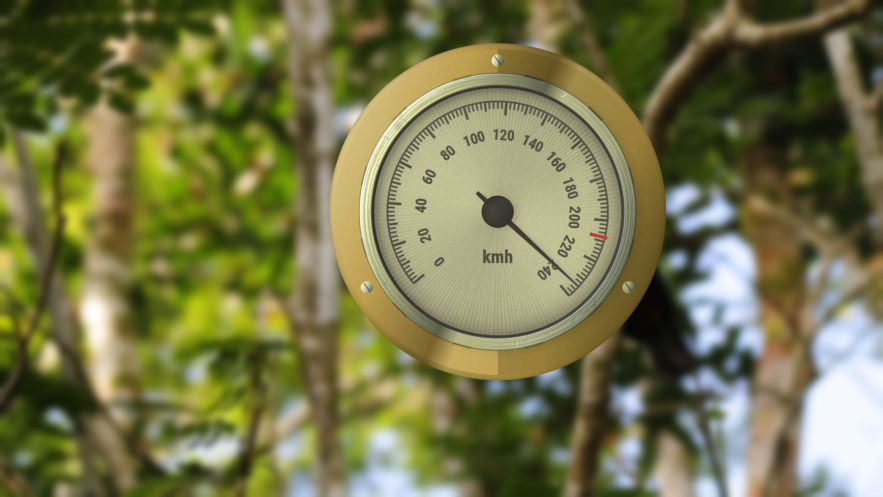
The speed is {"value": 234, "unit": "km/h"}
